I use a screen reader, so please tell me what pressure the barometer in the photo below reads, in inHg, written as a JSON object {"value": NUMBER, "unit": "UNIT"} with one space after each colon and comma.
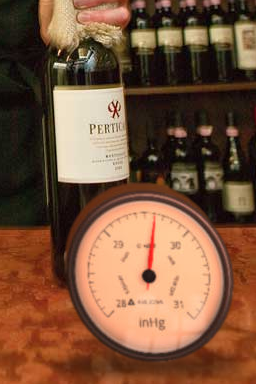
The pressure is {"value": 29.6, "unit": "inHg"}
